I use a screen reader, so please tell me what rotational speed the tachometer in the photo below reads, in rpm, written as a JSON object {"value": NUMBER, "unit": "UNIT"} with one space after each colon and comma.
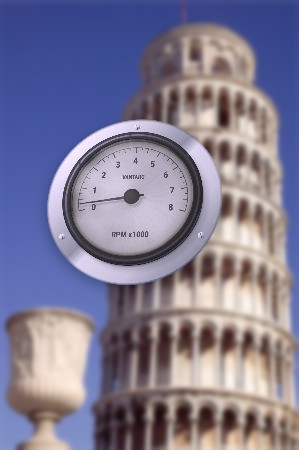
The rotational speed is {"value": 250, "unit": "rpm"}
